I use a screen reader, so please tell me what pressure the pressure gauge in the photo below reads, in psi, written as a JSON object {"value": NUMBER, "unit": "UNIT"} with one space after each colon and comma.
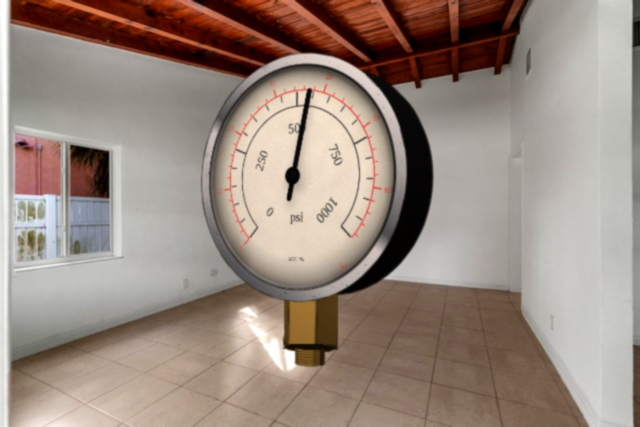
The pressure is {"value": 550, "unit": "psi"}
